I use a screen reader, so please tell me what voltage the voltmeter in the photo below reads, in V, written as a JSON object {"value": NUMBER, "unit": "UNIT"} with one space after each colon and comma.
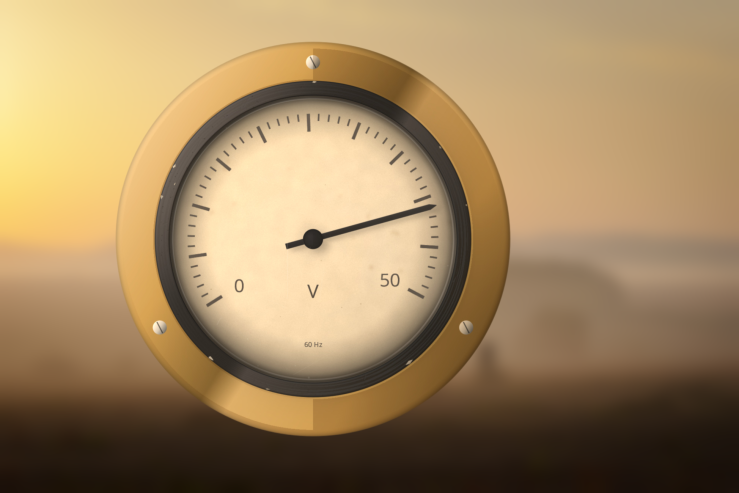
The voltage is {"value": 41, "unit": "V"}
